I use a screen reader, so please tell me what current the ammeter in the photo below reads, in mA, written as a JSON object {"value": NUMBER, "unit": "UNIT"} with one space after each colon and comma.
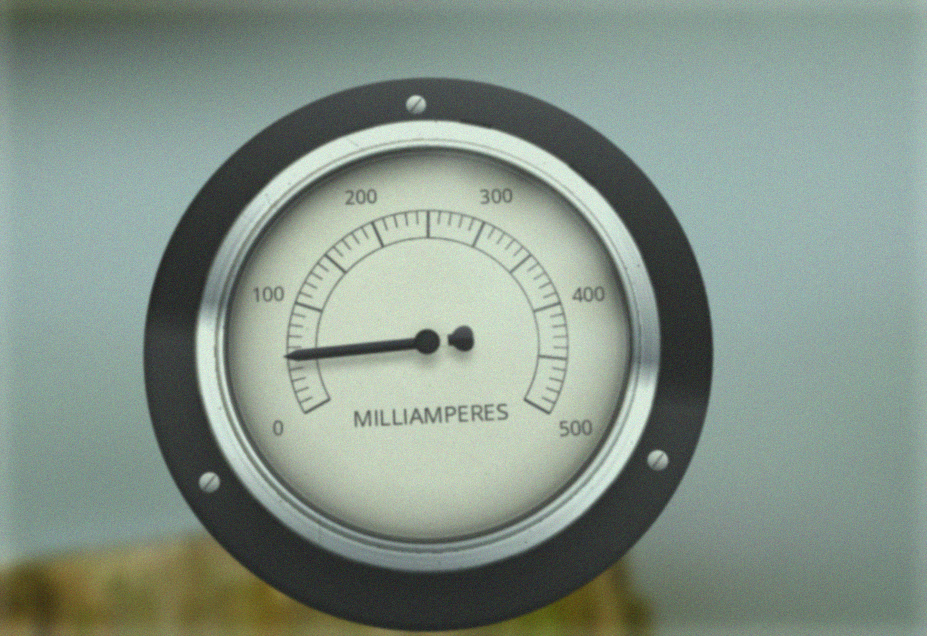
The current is {"value": 50, "unit": "mA"}
